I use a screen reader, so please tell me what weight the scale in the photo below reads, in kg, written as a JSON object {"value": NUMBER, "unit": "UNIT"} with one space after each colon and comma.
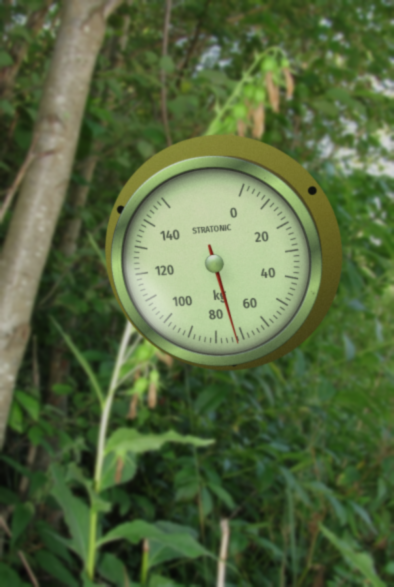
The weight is {"value": 72, "unit": "kg"}
